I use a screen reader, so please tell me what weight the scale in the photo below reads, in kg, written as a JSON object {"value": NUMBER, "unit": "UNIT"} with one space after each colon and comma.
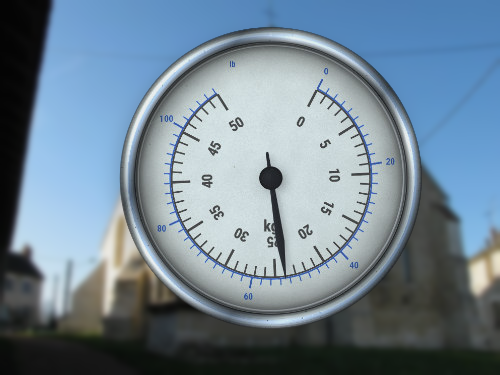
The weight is {"value": 24, "unit": "kg"}
